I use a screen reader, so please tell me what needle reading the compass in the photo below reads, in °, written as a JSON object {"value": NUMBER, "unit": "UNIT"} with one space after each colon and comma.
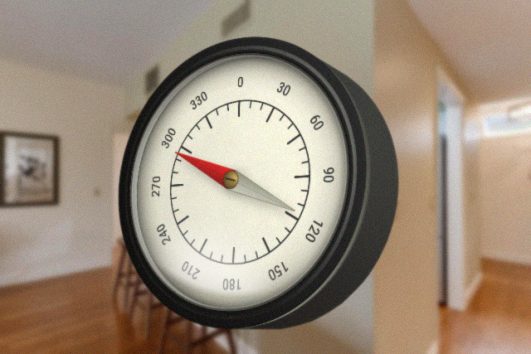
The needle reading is {"value": 295, "unit": "°"}
